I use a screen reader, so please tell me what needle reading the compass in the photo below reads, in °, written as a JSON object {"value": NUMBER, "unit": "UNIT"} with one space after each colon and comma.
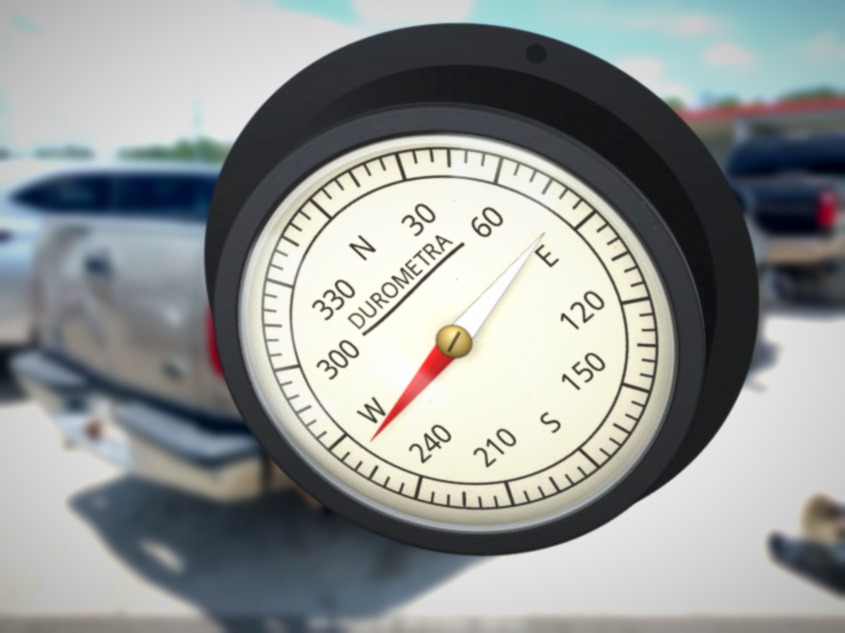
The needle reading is {"value": 262.5, "unit": "°"}
